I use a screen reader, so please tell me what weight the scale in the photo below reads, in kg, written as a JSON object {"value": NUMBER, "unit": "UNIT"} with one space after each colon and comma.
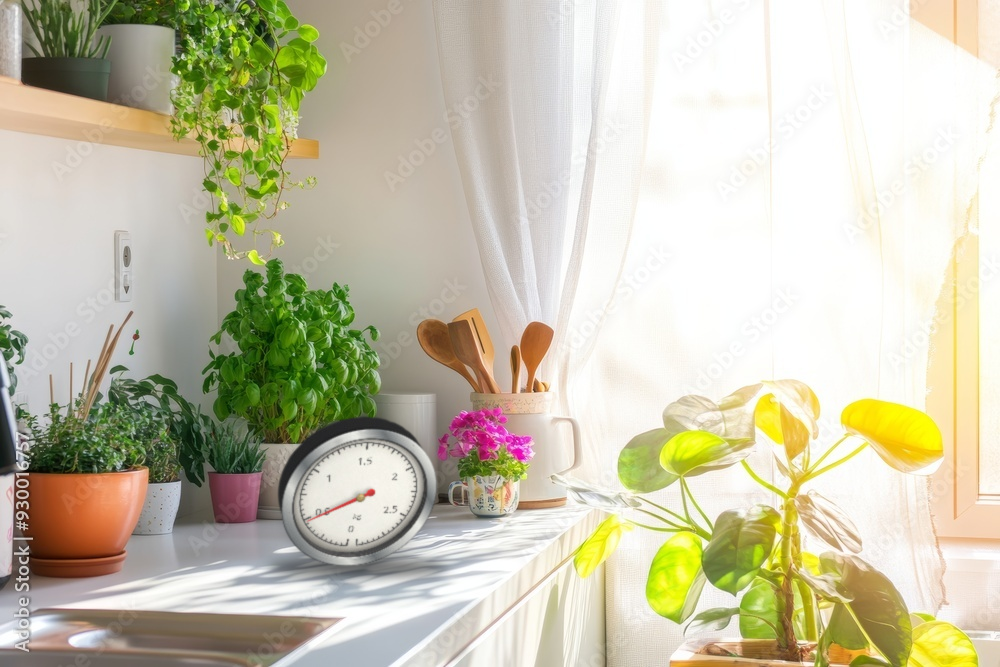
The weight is {"value": 0.5, "unit": "kg"}
